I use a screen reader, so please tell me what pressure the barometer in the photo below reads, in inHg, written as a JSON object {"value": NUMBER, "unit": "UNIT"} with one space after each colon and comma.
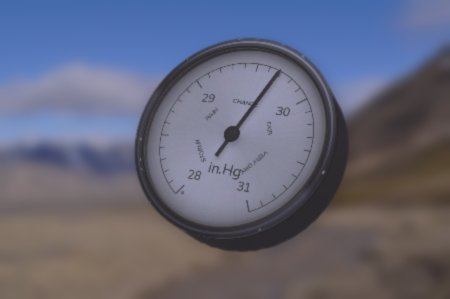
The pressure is {"value": 29.7, "unit": "inHg"}
